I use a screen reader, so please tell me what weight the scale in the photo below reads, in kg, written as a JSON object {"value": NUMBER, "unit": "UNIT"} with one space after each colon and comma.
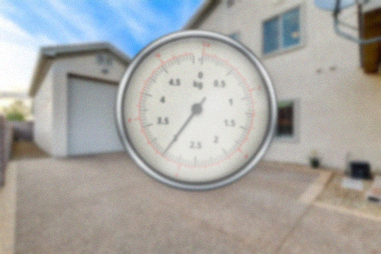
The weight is {"value": 3, "unit": "kg"}
